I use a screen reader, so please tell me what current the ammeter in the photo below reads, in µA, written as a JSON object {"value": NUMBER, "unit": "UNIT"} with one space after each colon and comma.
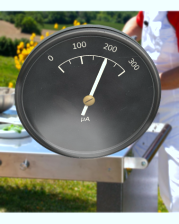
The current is {"value": 200, "unit": "µA"}
